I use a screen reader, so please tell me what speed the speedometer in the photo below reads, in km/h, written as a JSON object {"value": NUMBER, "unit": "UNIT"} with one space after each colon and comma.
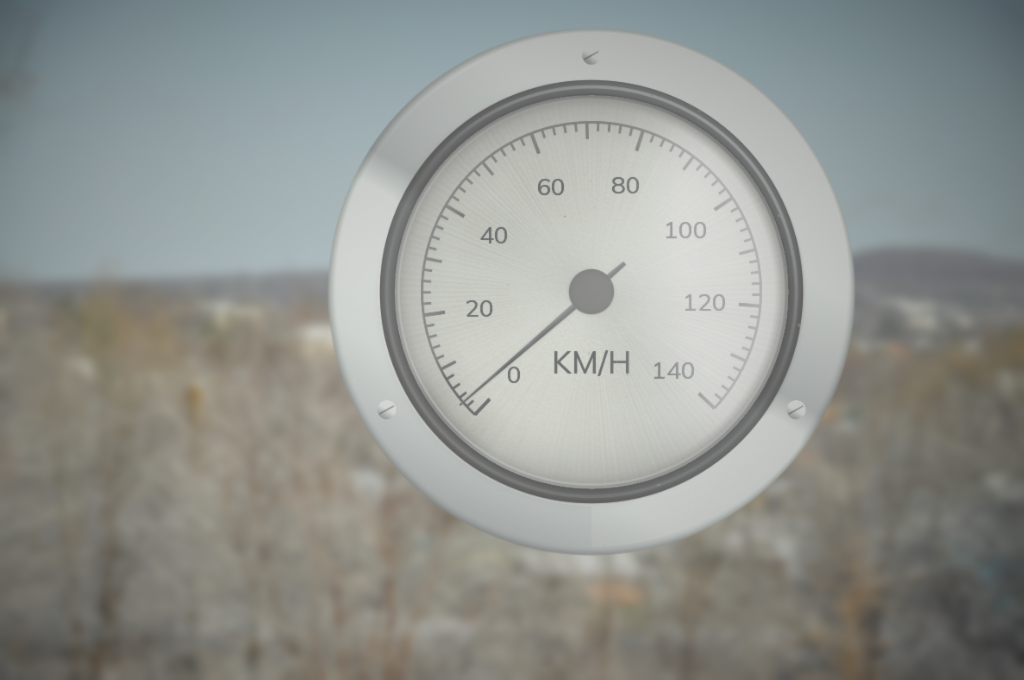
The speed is {"value": 3, "unit": "km/h"}
